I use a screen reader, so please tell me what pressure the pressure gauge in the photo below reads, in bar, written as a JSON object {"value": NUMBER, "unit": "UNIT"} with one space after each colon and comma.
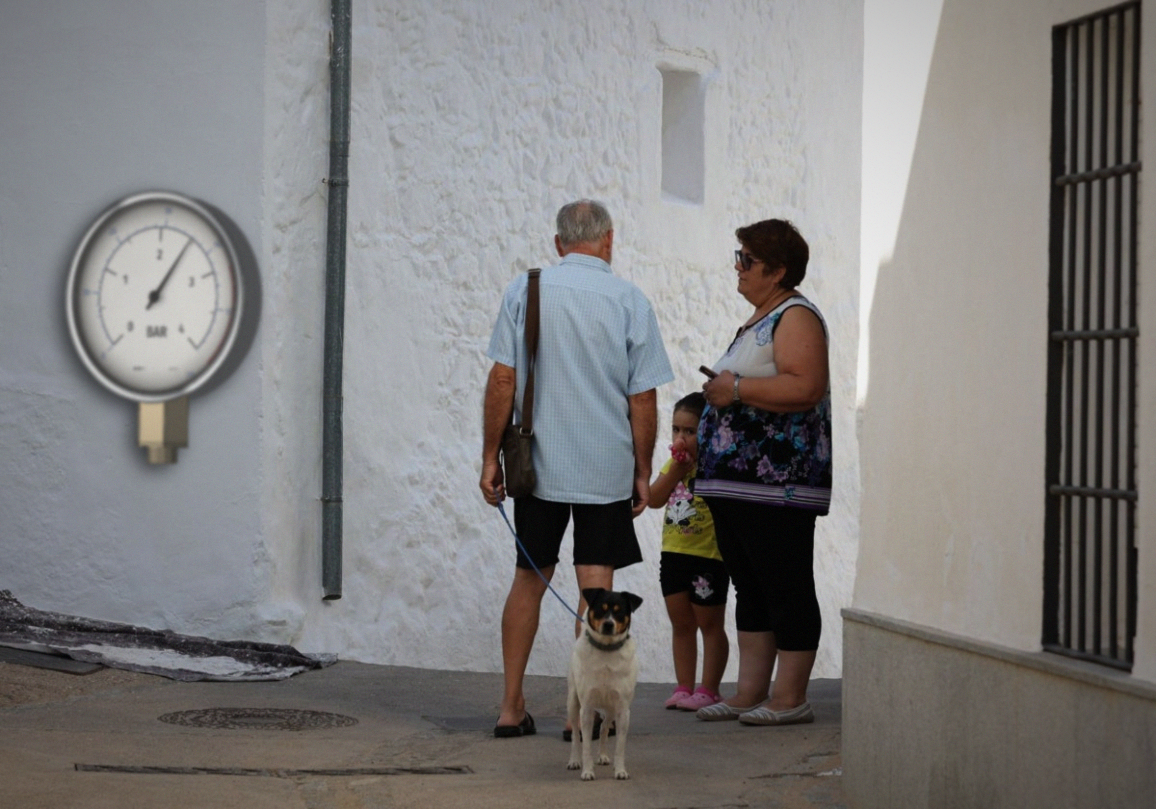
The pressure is {"value": 2.5, "unit": "bar"}
